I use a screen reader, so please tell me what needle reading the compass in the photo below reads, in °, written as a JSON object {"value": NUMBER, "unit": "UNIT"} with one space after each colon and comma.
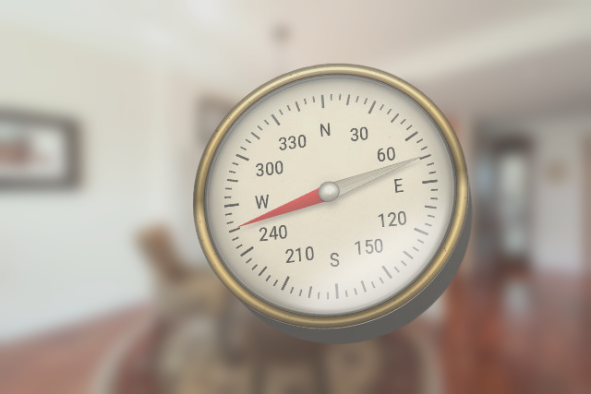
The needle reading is {"value": 255, "unit": "°"}
